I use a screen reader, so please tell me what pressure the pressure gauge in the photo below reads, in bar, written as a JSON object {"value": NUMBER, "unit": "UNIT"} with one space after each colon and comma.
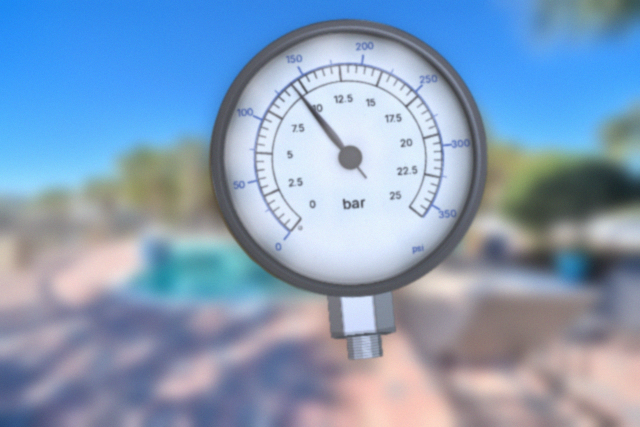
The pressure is {"value": 9.5, "unit": "bar"}
